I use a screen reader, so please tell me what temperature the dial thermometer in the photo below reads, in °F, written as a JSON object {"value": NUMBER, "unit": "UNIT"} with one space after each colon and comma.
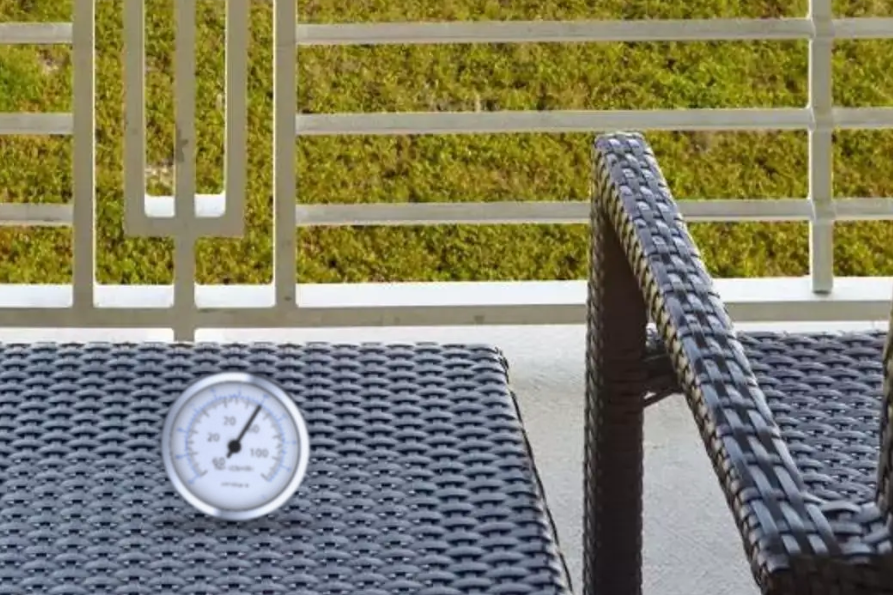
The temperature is {"value": 50, "unit": "°F"}
